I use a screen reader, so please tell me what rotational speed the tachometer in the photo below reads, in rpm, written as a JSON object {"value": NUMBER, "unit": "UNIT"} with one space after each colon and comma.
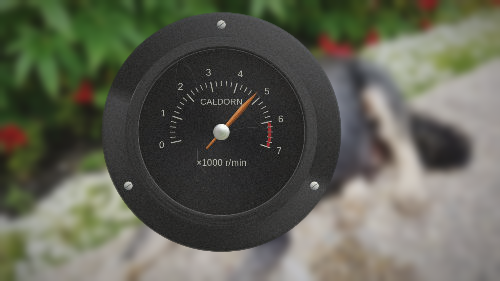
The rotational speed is {"value": 4800, "unit": "rpm"}
